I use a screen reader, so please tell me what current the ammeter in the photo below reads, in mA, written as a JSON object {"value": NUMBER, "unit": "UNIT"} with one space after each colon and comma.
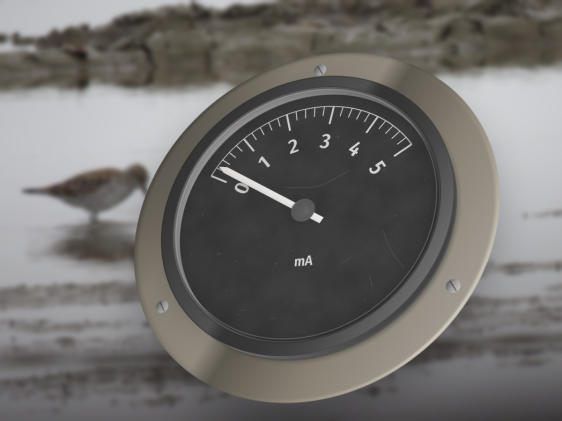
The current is {"value": 0.2, "unit": "mA"}
